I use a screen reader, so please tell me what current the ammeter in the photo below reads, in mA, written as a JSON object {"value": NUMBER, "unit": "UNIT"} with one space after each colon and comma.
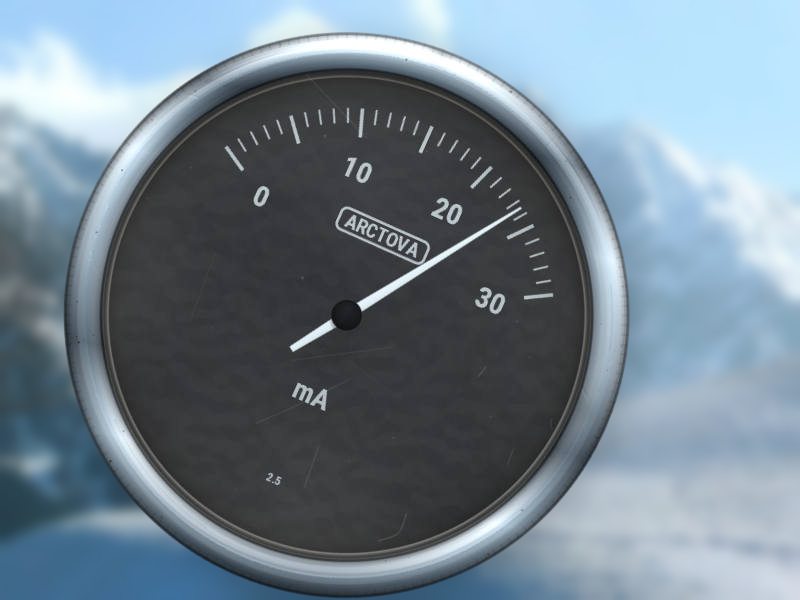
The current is {"value": 23.5, "unit": "mA"}
